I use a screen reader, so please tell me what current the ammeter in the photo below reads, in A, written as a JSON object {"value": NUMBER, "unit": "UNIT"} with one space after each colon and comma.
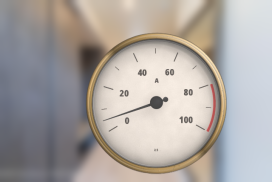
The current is {"value": 5, "unit": "A"}
